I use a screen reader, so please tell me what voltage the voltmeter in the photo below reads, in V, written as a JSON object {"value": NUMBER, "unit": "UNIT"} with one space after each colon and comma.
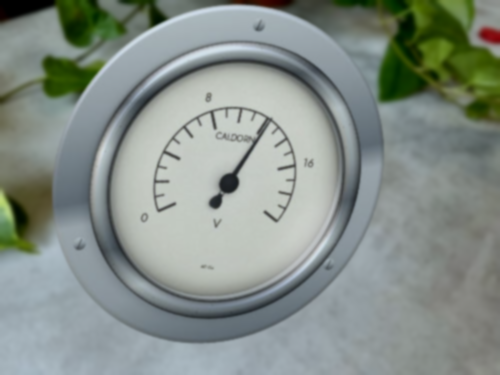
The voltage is {"value": 12, "unit": "V"}
